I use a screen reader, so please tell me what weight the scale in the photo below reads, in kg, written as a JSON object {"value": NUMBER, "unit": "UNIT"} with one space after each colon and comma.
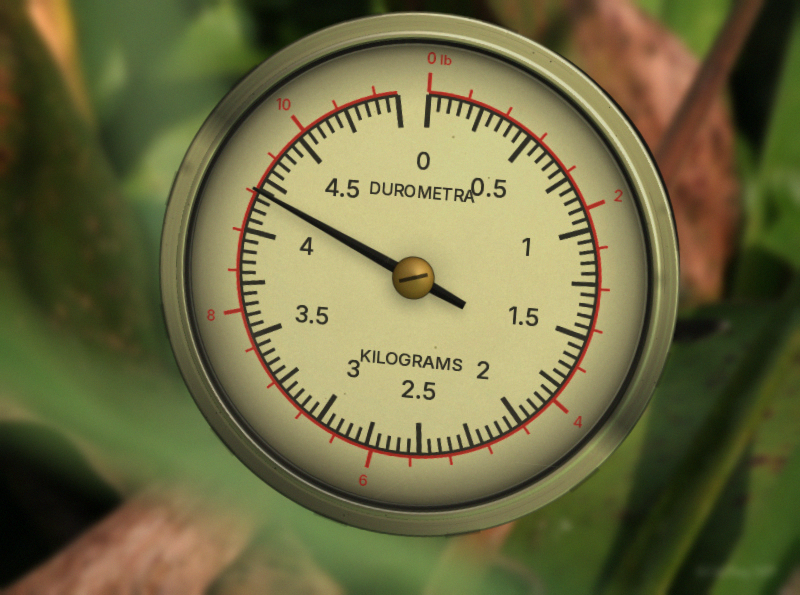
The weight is {"value": 4.2, "unit": "kg"}
